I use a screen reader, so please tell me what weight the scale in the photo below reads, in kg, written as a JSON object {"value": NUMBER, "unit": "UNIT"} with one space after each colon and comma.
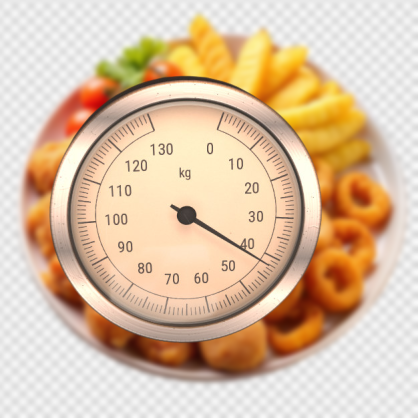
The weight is {"value": 42, "unit": "kg"}
